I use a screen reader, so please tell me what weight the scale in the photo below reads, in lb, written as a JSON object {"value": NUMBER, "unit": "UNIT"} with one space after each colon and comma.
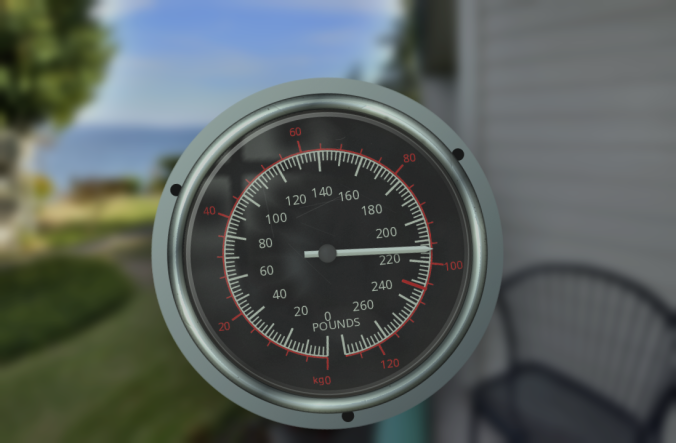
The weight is {"value": 214, "unit": "lb"}
